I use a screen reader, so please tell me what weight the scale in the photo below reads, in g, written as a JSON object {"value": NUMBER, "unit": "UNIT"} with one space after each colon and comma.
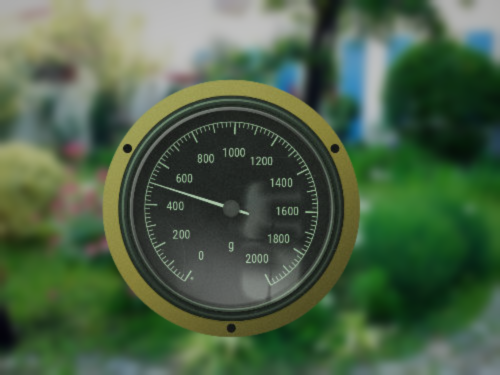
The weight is {"value": 500, "unit": "g"}
